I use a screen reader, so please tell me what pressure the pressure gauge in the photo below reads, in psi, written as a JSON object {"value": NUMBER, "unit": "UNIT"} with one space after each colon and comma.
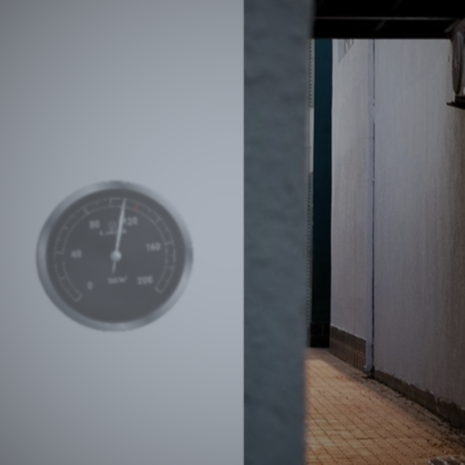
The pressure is {"value": 110, "unit": "psi"}
